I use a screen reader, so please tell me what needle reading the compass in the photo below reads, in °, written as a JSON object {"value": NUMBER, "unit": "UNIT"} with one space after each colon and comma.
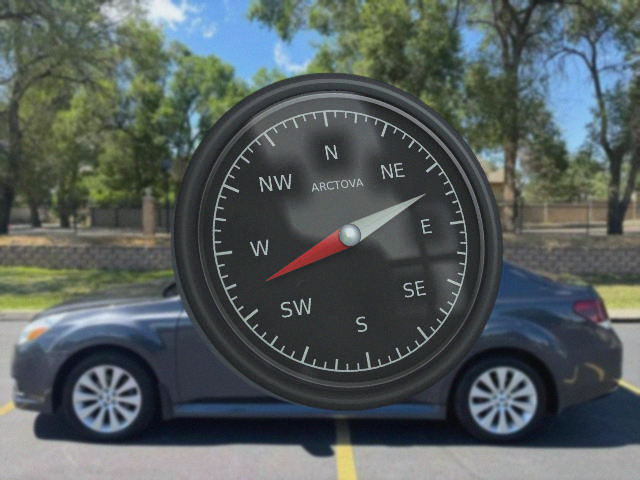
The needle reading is {"value": 250, "unit": "°"}
